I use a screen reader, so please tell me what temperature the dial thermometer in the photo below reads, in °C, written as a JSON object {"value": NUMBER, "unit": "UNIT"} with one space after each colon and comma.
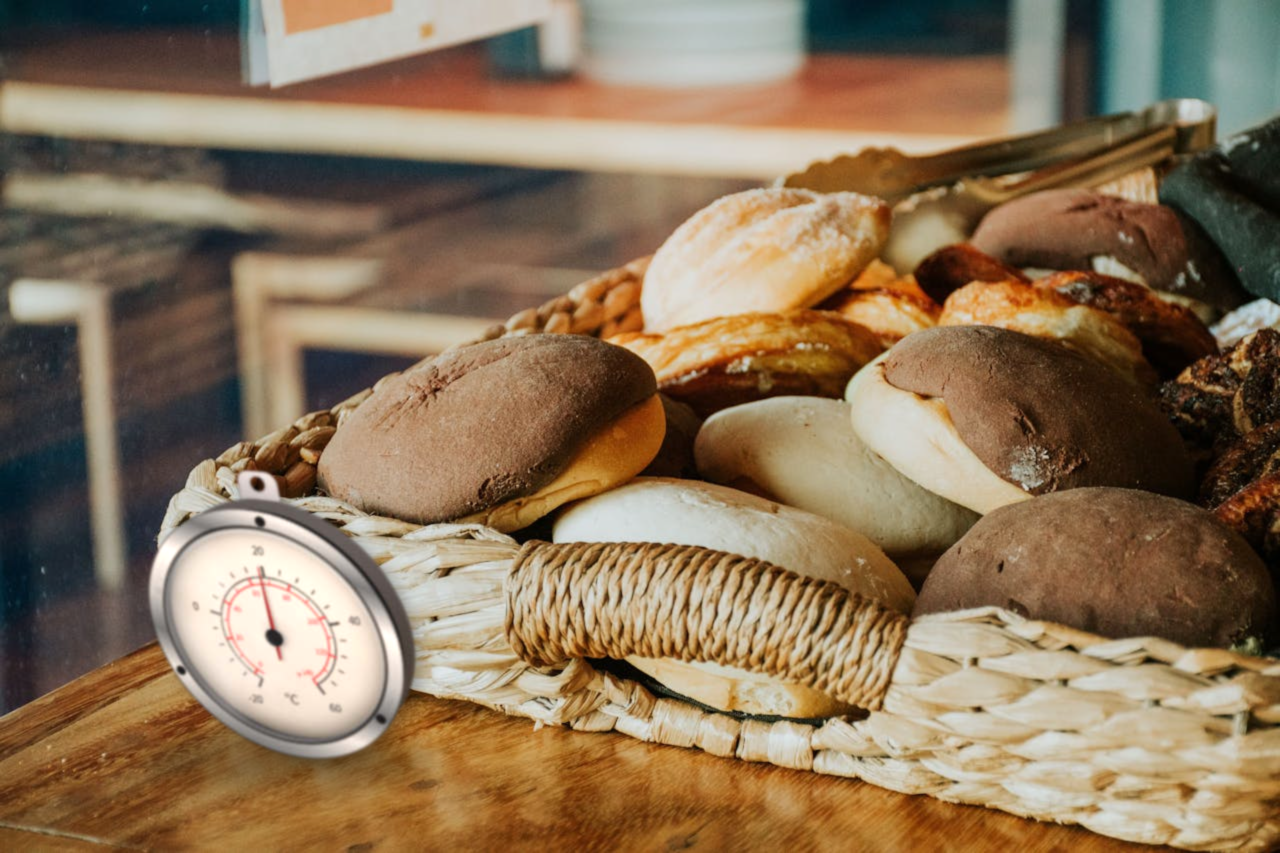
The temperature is {"value": 20, "unit": "°C"}
